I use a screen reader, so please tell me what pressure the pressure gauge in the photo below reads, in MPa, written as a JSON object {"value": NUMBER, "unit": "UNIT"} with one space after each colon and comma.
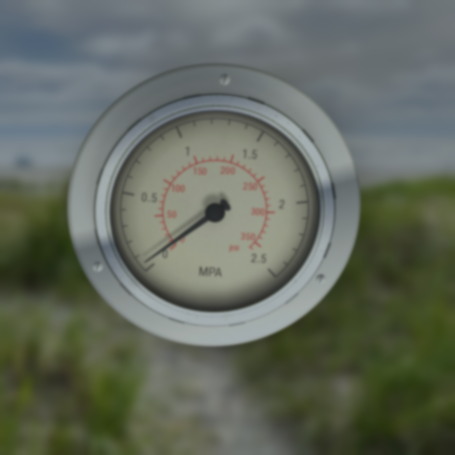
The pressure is {"value": 0.05, "unit": "MPa"}
